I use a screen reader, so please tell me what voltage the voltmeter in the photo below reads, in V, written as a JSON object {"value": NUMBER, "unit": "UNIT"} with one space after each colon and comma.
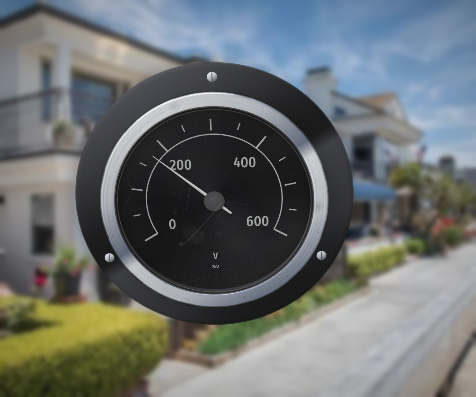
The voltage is {"value": 175, "unit": "V"}
